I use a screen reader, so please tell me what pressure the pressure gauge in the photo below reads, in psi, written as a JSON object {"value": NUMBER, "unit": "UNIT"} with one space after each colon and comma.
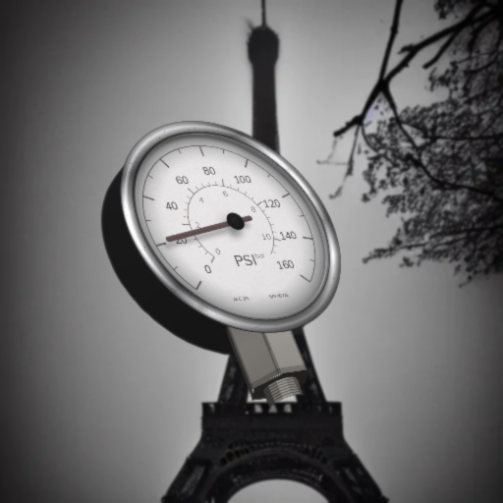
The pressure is {"value": 20, "unit": "psi"}
